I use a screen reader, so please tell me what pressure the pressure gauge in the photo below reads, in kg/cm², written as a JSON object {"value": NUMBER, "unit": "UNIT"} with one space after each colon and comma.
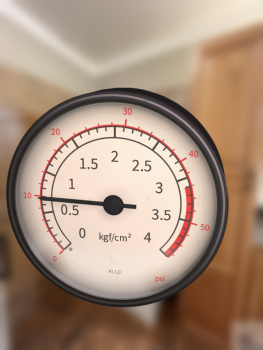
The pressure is {"value": 0.7, "unit": "kg/cm²"}
